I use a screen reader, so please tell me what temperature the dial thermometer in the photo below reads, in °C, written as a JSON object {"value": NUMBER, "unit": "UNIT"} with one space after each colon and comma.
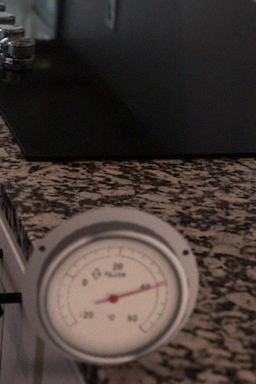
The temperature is {"value": 40, "unit": "°C"}
